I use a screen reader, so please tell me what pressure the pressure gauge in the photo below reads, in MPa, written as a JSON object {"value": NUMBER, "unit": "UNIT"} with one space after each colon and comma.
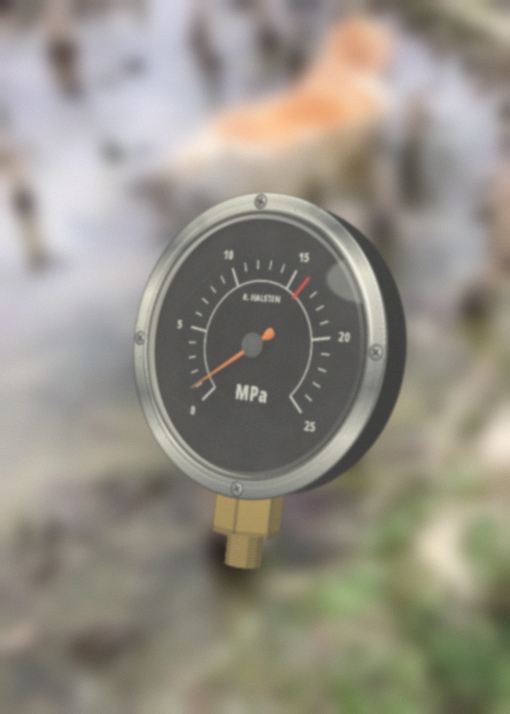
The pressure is {"value": 1, "unit": "MPa"}
